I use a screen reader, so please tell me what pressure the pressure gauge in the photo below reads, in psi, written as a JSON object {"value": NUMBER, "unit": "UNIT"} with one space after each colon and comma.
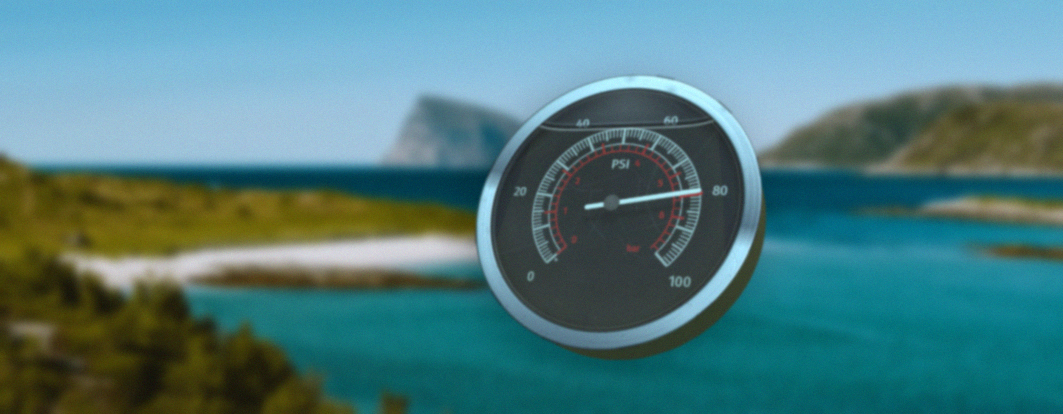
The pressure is {"value": 80, "unit": "psi"}
